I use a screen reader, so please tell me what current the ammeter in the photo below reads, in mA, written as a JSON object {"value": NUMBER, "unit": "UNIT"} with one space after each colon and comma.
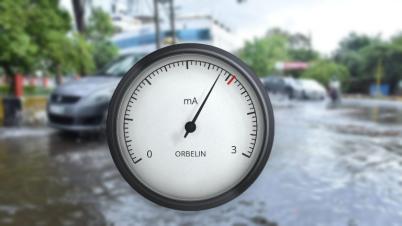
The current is {"value": 1.9, "unit": "mA"}
